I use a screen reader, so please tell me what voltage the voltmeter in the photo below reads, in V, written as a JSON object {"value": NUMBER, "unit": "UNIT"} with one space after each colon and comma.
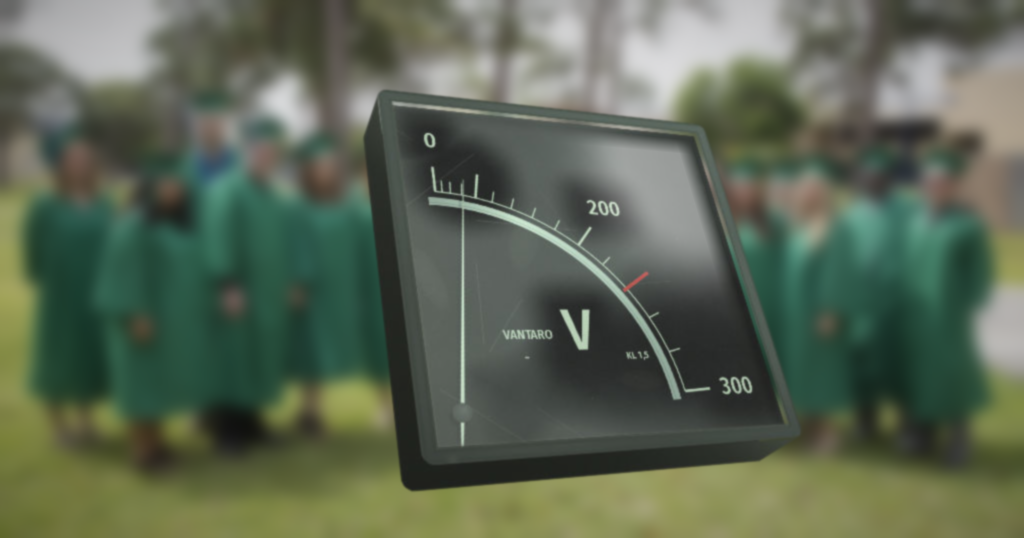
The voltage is {"value": 80, "unit": "V"}
